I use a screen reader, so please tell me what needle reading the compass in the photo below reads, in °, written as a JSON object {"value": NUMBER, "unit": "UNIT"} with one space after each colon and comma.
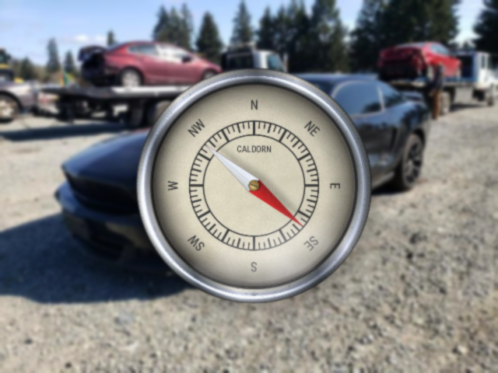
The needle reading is {"value": 130, "unit": "°"}
